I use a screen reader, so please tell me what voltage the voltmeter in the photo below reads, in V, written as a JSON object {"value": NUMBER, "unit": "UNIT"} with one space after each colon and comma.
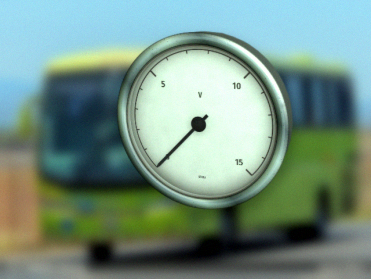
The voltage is {"value": 0, "unit": "V"}
